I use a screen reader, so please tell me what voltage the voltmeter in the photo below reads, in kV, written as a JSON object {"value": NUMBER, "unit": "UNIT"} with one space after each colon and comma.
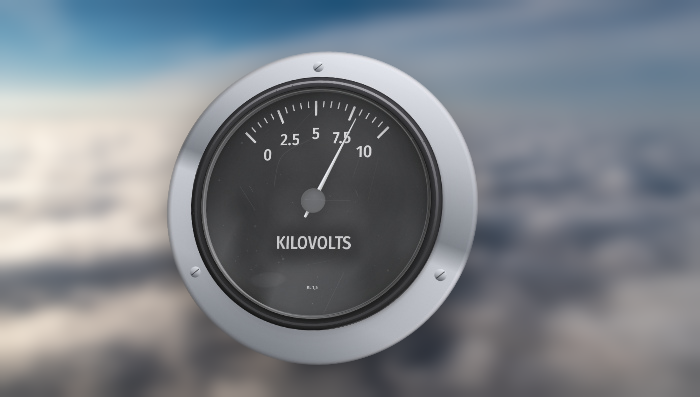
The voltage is {"value": 8, "unit": "kV"}
